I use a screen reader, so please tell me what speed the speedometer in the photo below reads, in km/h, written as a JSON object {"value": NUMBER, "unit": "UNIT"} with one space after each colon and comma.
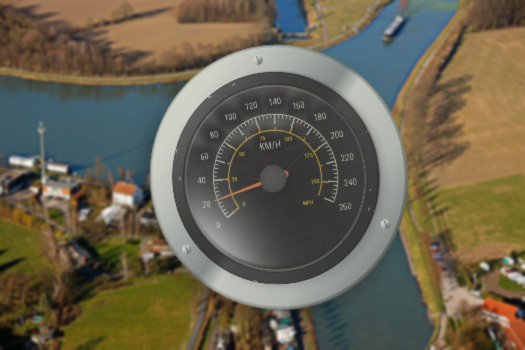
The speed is {"value": 20, "unit": "km/h"}
